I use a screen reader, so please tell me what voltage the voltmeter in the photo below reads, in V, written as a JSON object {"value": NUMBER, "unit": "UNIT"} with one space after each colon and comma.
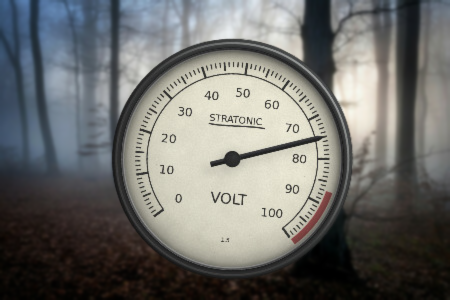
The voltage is {"value": 75, "unit": "V"}
